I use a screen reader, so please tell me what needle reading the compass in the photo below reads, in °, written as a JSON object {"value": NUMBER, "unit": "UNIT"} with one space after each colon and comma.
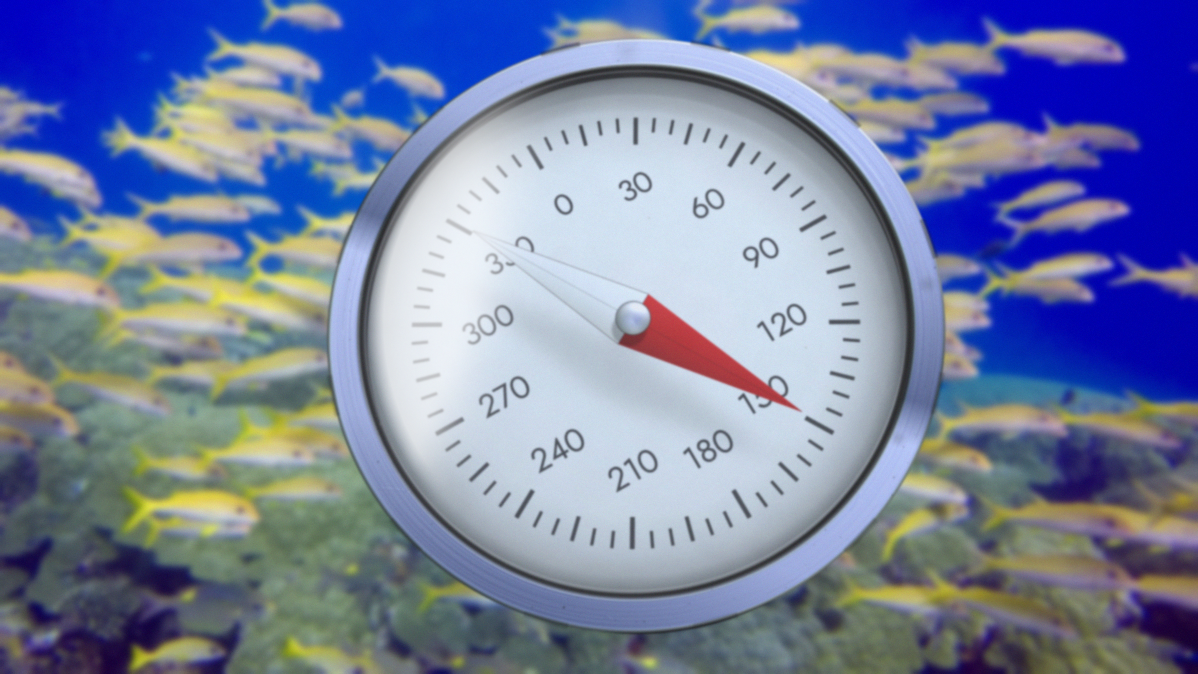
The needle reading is {"value": 150, "unit": "°"}
